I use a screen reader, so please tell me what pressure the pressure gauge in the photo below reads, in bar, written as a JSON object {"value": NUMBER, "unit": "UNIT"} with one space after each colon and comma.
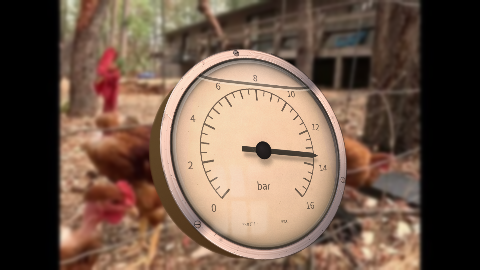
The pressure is {"value": 13.5, "unit": "bar"}
